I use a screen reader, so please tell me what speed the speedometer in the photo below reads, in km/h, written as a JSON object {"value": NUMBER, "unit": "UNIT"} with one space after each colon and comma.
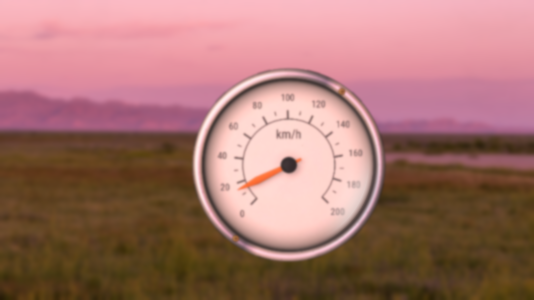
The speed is {"value": 15, "unit": "km/h"}
